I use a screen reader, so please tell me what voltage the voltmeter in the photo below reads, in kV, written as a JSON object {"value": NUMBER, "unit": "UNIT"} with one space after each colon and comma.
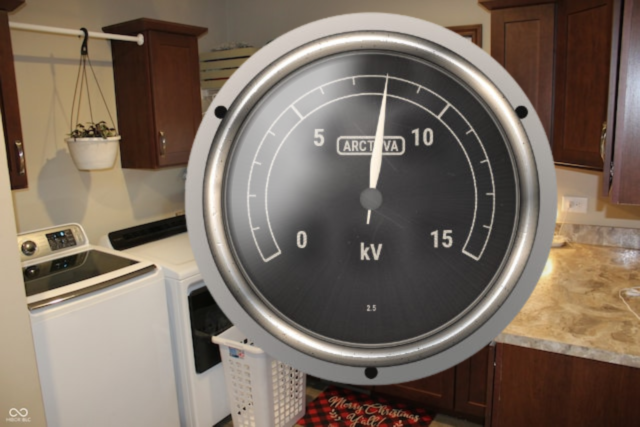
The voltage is {"value": 8, "unit": "kV"}
